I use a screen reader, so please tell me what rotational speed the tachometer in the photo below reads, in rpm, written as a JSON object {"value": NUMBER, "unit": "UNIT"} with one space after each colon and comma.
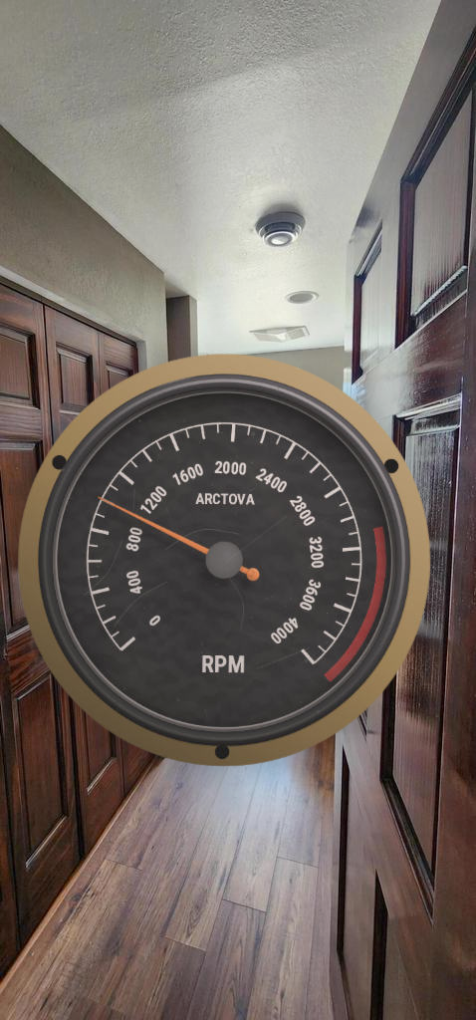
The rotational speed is {"value": 1000, "unit": "rpm"}
